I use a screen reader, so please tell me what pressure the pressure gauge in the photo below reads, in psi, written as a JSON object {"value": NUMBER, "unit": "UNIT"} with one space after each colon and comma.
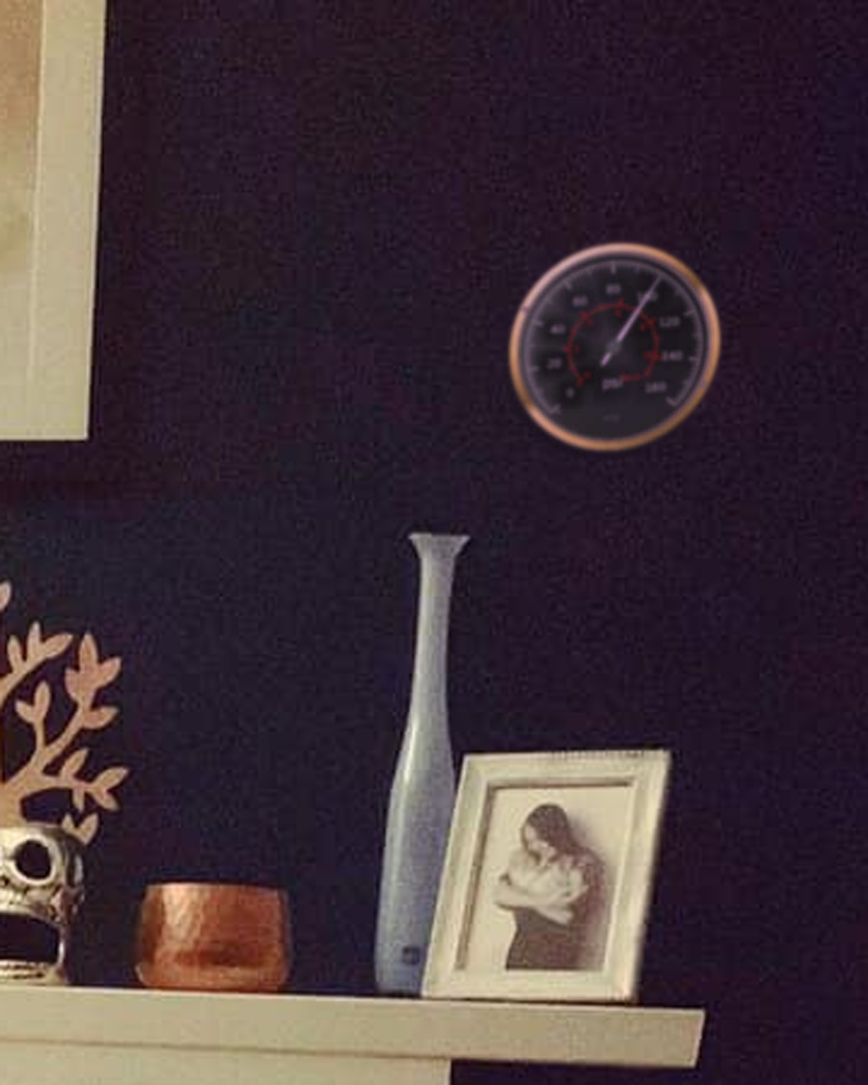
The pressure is {"value": 100, "unit": "psi"}
